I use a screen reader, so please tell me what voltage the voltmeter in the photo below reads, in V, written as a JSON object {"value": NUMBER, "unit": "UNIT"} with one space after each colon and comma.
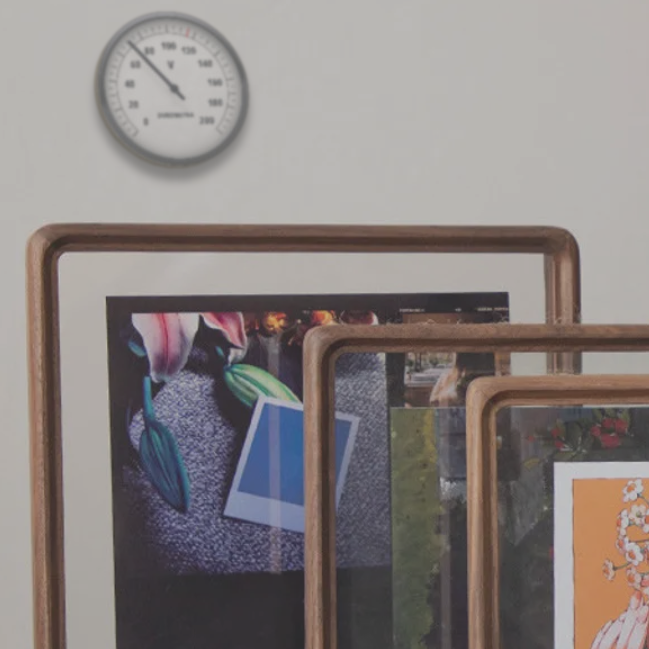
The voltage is {"value": 70, "unit": "V"}
